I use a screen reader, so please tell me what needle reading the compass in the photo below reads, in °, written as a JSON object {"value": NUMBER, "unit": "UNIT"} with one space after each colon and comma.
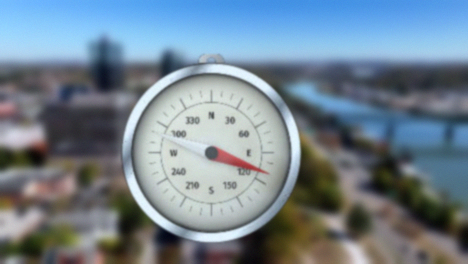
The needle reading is {"value": 110, "unit": "°"}
